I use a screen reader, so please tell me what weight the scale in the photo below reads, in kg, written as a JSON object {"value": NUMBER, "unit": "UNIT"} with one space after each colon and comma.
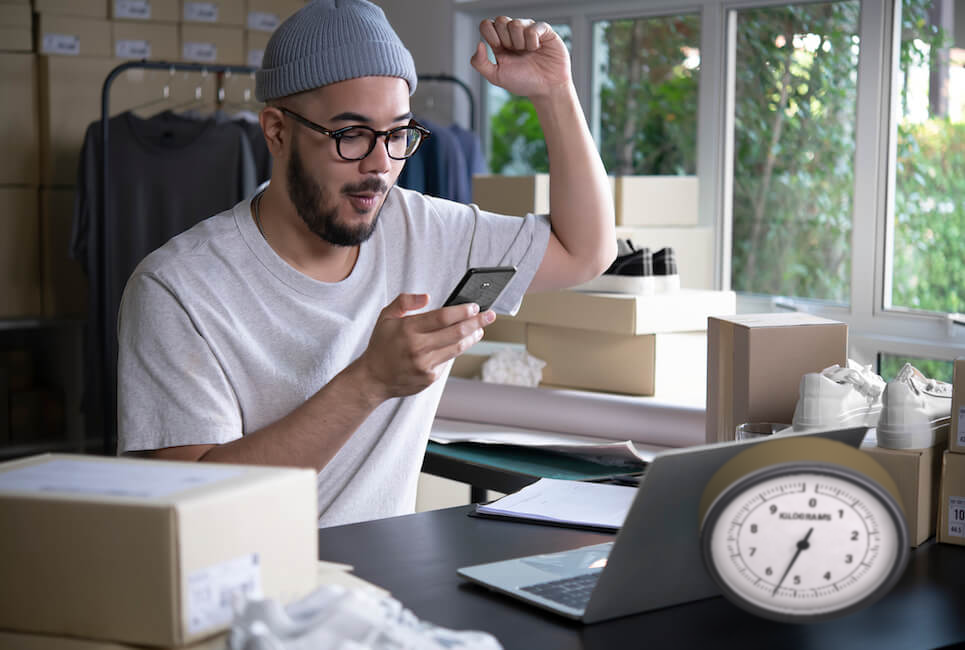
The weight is {"value": 5.5, "unit": "kg"}
